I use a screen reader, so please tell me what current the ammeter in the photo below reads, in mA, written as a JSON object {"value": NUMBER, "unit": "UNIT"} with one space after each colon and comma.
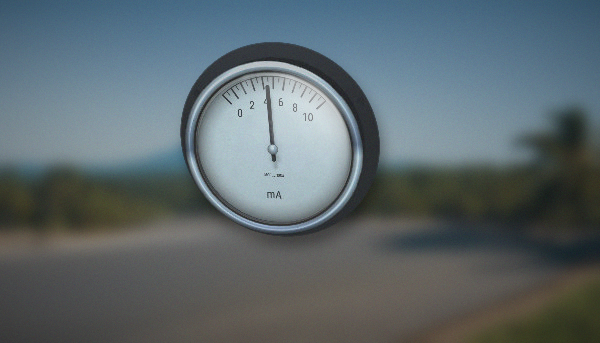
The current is {"value": 4.5, "unit": "mA"}
